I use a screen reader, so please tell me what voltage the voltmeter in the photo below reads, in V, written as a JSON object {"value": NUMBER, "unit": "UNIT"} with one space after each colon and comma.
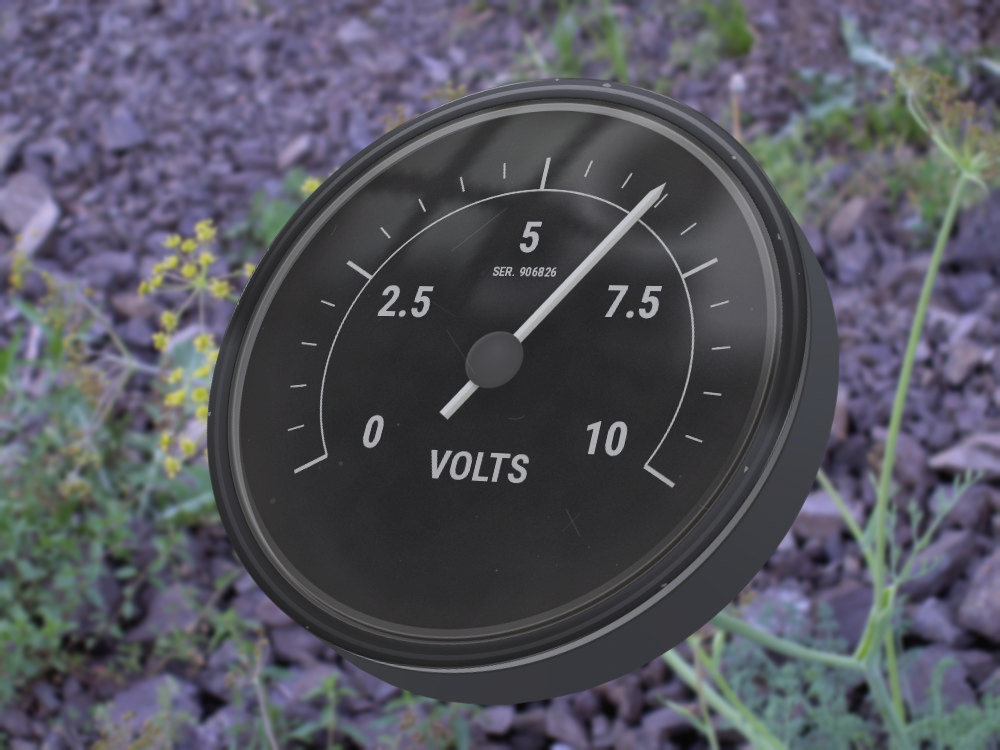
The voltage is {"value": 6.5, "unit": "V"}
